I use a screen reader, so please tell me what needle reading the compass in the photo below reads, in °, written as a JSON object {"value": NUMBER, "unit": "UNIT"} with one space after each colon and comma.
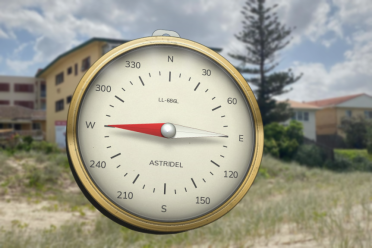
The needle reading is {"value": 270, "unit": "°"}
